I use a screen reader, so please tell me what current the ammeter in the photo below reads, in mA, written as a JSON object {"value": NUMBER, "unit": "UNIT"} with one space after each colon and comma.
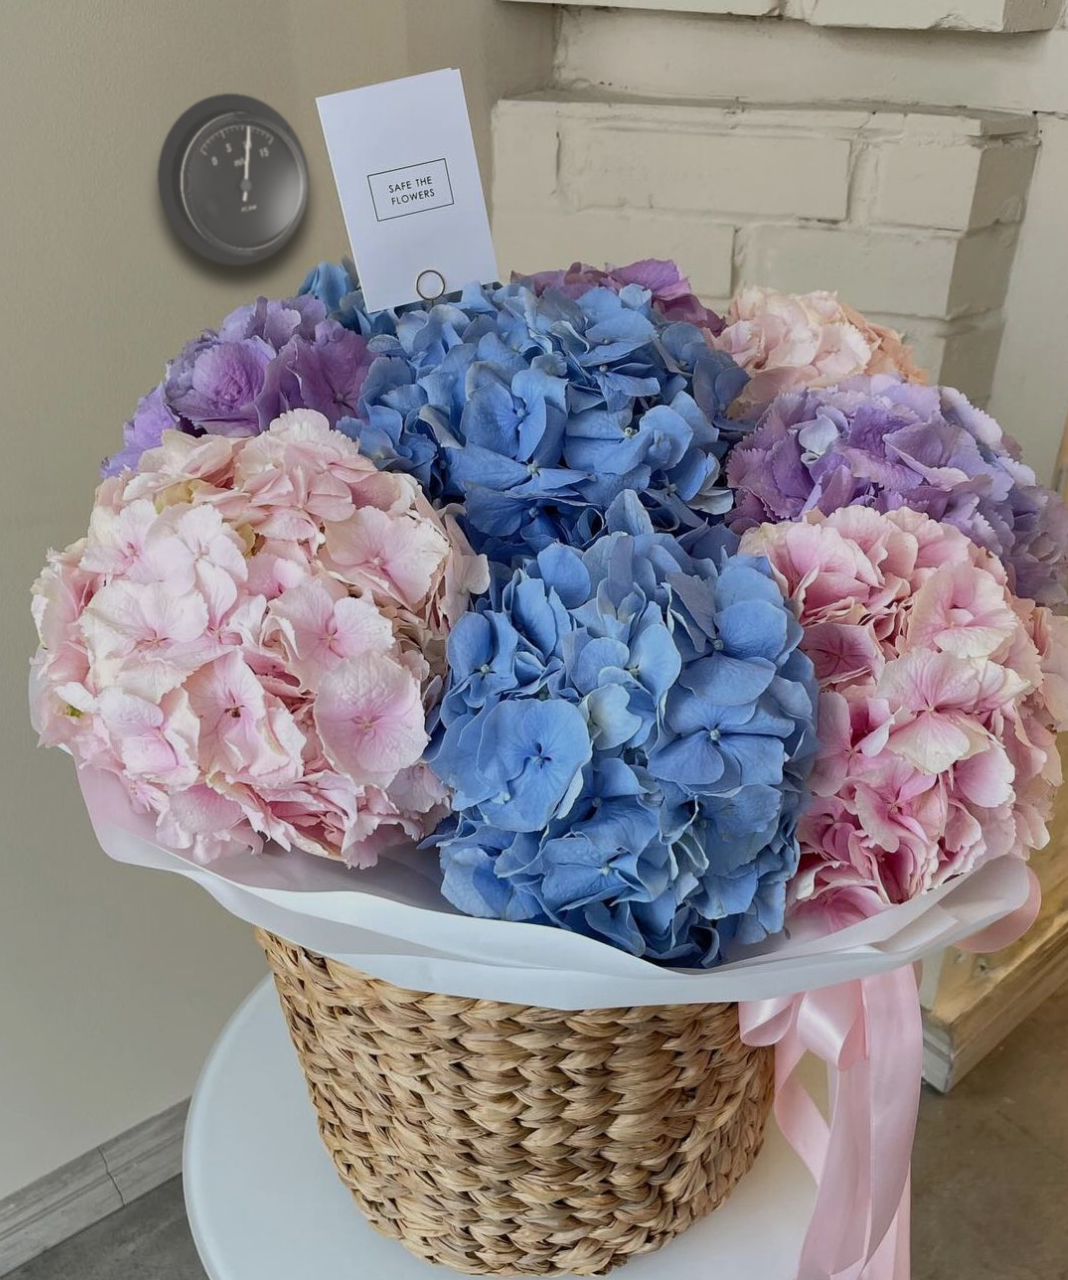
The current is {"value": 10, "unit": "mA"}
